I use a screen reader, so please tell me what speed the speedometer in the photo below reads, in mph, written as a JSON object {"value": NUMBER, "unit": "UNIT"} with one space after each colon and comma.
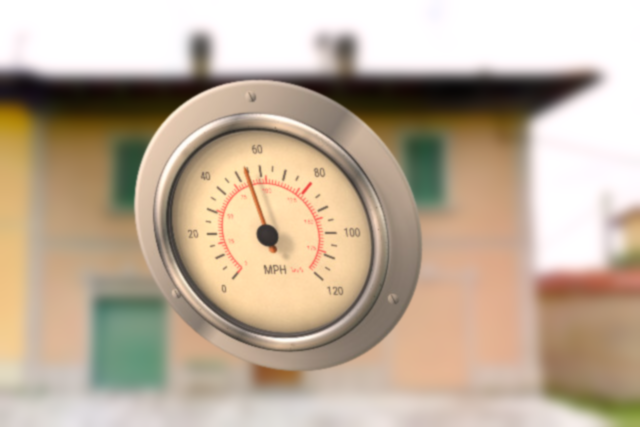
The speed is {"value": 55, "unit": "mph"}
